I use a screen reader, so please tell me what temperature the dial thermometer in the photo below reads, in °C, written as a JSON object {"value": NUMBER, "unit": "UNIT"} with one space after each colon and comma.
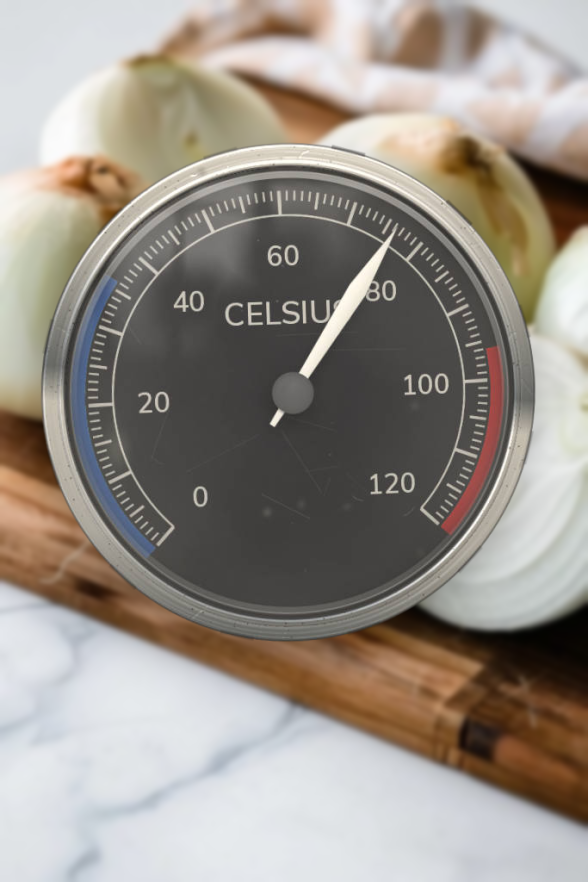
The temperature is {"value": 76, "unit": "°C"}
